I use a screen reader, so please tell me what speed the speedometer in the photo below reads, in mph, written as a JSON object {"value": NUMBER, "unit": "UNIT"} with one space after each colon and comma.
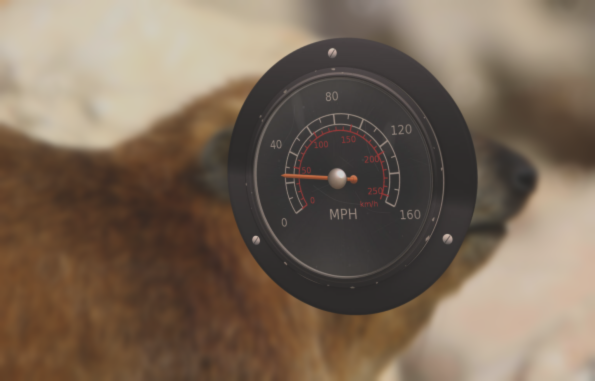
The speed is {"value": 25, "unit": "mph"}
